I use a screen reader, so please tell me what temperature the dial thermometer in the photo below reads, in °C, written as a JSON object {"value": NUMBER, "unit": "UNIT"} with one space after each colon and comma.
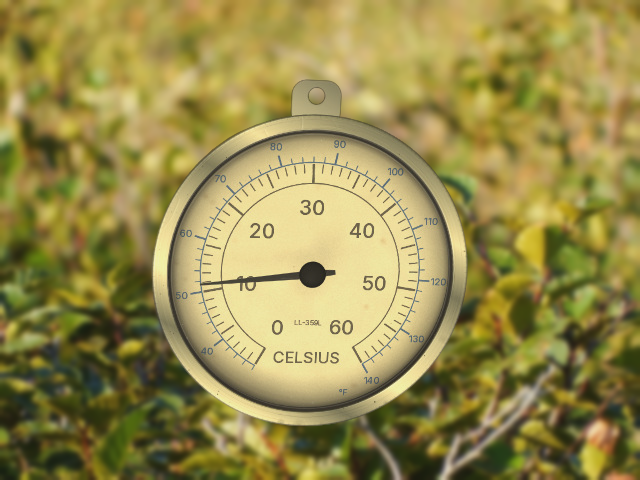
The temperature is {"value": 11, "unit": "°C"}
